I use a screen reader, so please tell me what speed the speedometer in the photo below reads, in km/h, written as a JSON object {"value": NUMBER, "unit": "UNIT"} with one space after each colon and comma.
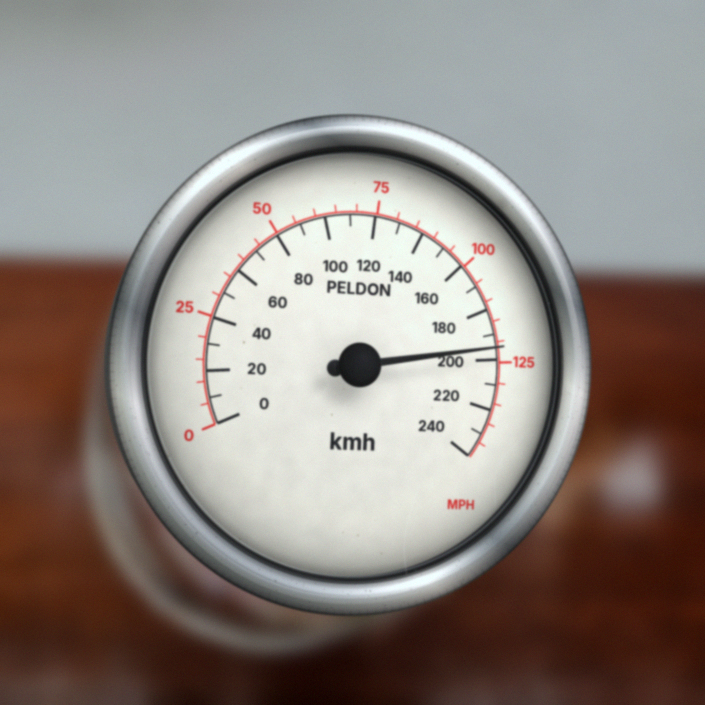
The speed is {"value": 195, "unit": "km/h"}
